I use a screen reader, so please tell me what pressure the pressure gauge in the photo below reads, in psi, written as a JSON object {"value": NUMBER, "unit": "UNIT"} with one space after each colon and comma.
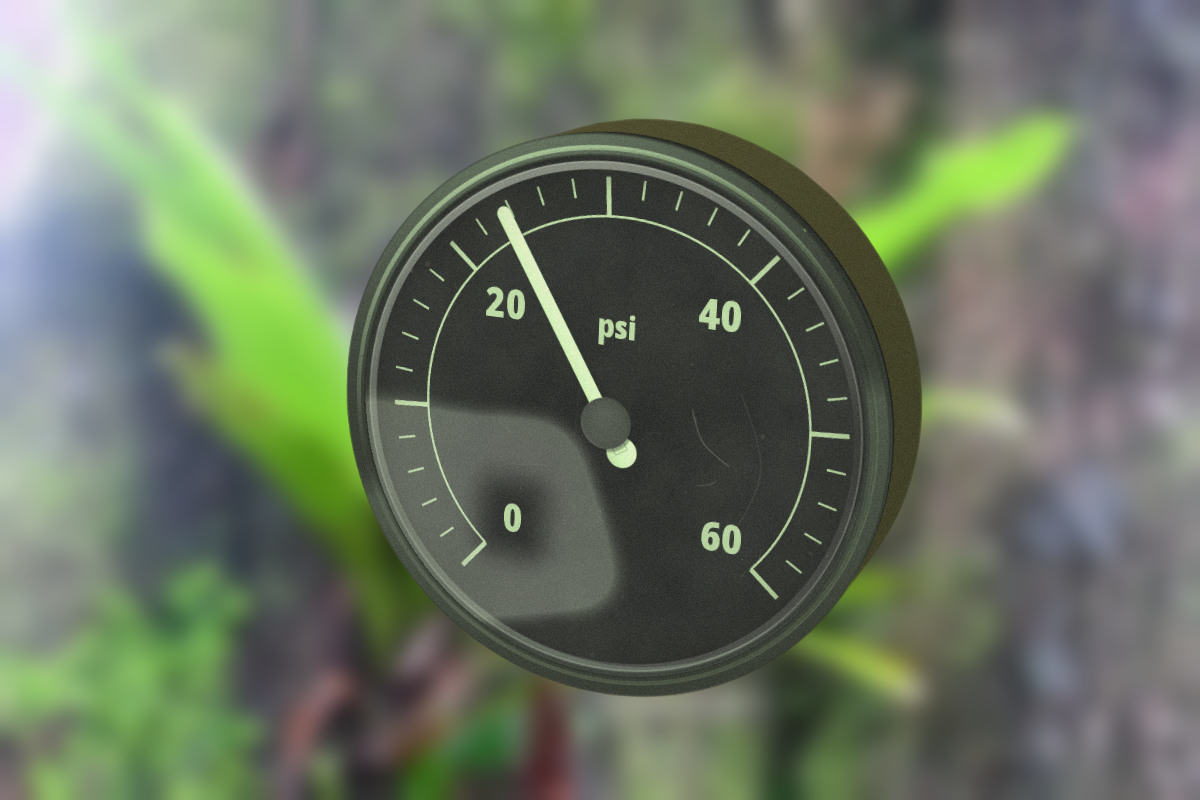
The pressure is {"value": 24, "unit": "psi"}
